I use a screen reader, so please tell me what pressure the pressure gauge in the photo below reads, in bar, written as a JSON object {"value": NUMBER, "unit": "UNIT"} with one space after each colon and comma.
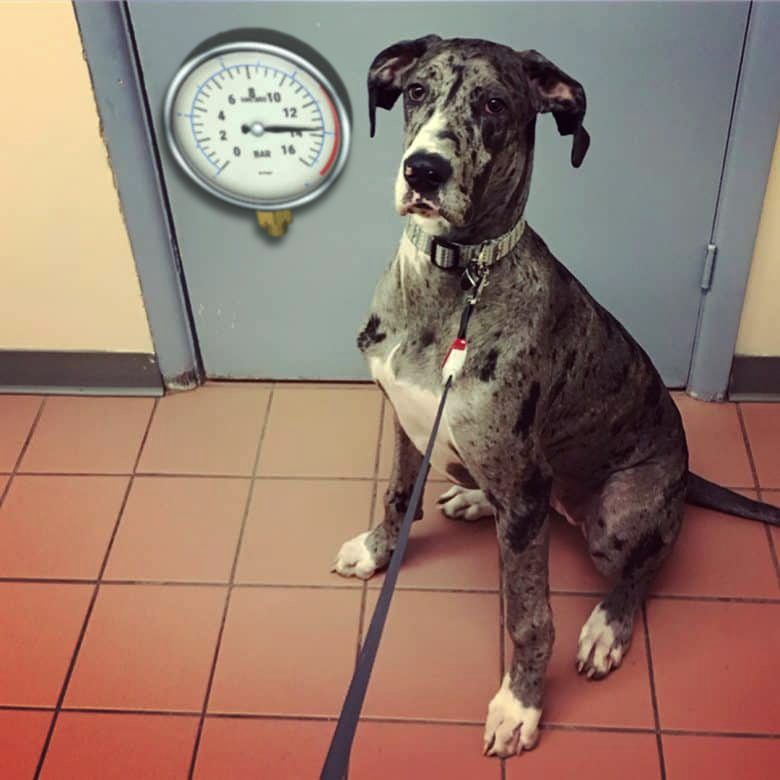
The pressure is {"value": 13.5, "unit": "bar"}
